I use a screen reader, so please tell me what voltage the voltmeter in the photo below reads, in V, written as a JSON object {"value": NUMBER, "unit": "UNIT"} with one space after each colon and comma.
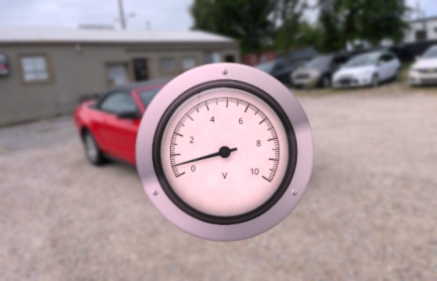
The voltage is {"value": 0.5, "unit": "V"}
